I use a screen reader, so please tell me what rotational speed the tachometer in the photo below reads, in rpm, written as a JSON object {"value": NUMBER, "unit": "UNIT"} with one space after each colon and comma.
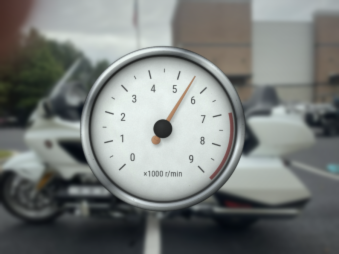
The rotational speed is {"value": 5500, "unit": "rpm"}
